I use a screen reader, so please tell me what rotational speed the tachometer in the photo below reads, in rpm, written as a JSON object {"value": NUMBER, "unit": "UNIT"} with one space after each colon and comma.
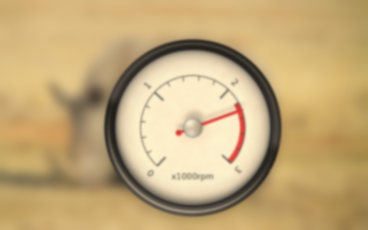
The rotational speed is {"value": 2300, "unit": "rpm"}
